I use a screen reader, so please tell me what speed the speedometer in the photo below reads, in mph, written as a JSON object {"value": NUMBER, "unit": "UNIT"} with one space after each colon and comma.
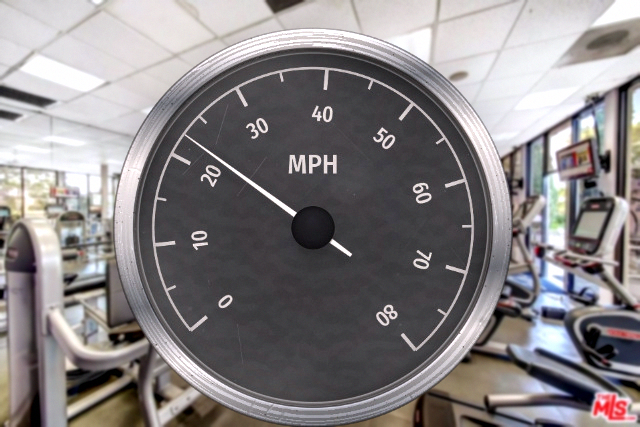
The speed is {"value": 22.5, "unit": "mph"}
